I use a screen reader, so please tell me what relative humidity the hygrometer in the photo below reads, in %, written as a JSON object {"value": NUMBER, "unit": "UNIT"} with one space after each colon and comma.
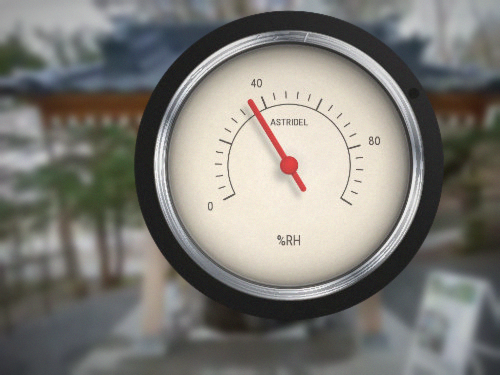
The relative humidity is {"value": 36, "unit": "%"}
